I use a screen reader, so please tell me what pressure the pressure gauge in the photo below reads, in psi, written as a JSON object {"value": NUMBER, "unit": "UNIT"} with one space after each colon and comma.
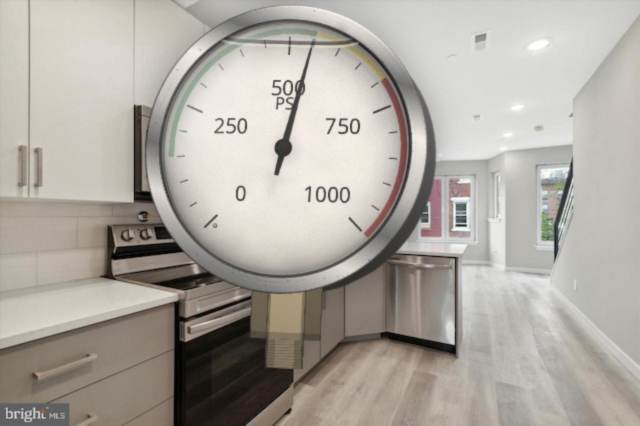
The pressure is {"value": 550, "unit": "psi"}
